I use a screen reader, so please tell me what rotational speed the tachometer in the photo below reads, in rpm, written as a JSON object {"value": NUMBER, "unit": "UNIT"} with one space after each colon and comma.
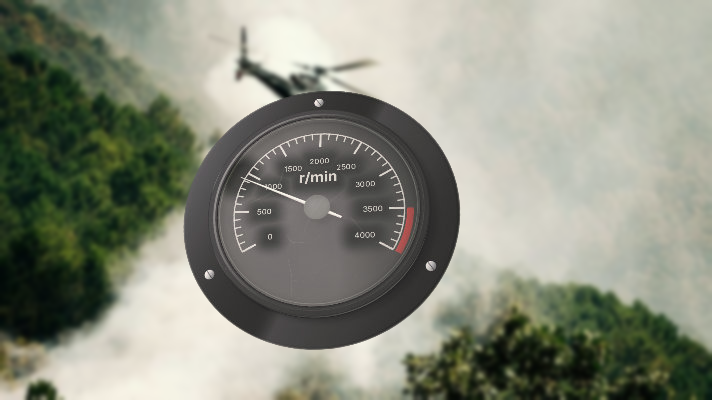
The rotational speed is {"value": 900, "unit": "rpm"}
